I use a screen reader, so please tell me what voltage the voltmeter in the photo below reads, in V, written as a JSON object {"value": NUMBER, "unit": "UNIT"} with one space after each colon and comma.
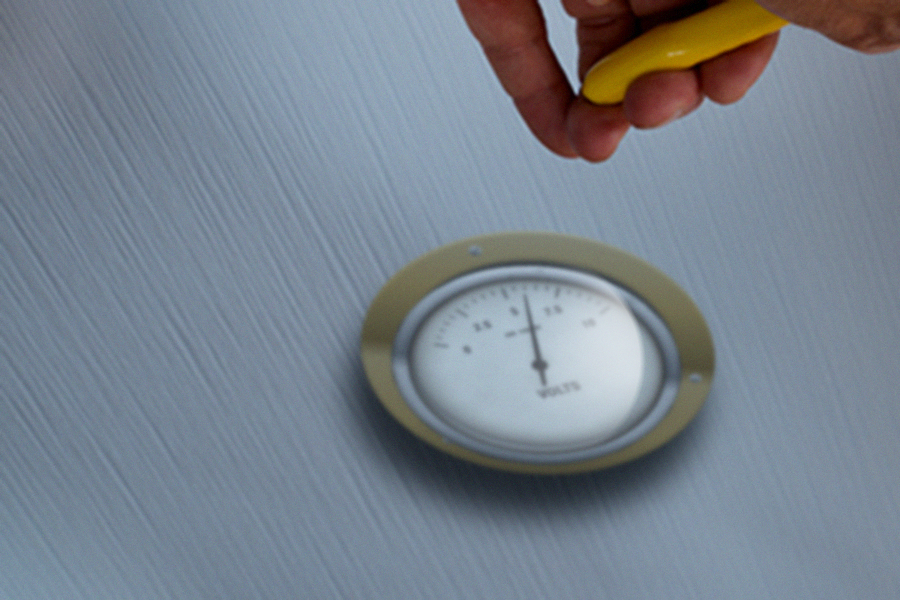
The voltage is {"value": 6, "unit": "V"}
